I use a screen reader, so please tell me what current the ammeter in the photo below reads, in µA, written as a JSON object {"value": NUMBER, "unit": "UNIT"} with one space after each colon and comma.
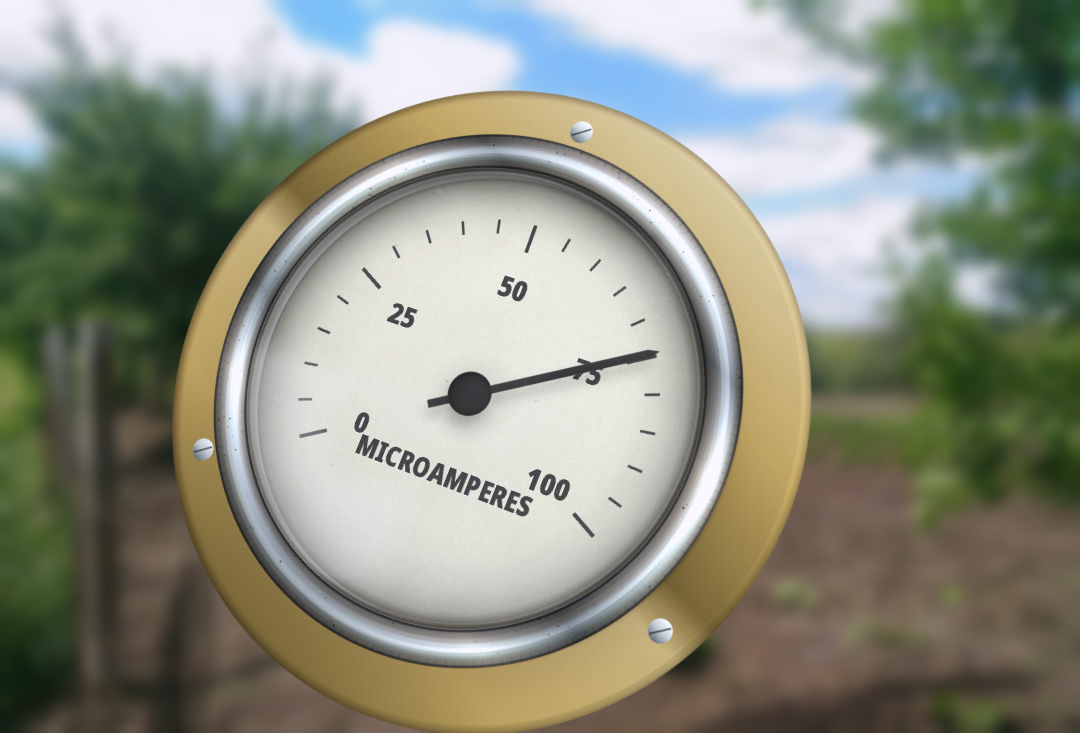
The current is {"value": 75, "unit": "µA"}
